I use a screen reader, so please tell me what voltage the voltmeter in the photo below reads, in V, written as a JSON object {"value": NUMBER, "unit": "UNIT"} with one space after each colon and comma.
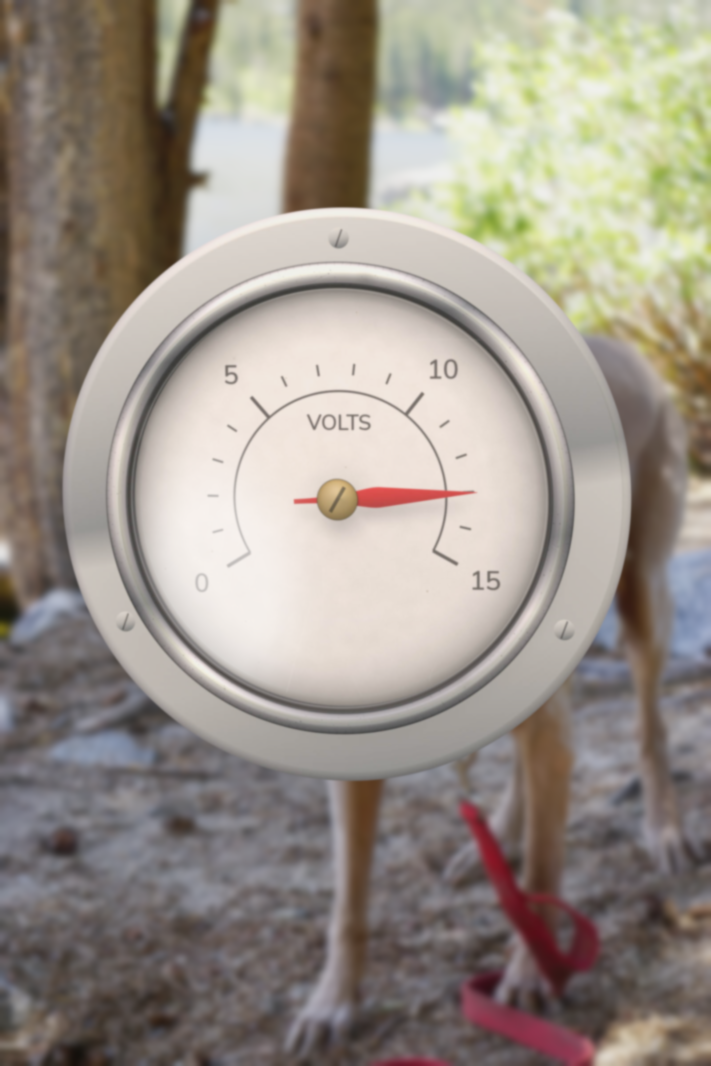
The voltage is {"value": 13, "unit": "V"}
